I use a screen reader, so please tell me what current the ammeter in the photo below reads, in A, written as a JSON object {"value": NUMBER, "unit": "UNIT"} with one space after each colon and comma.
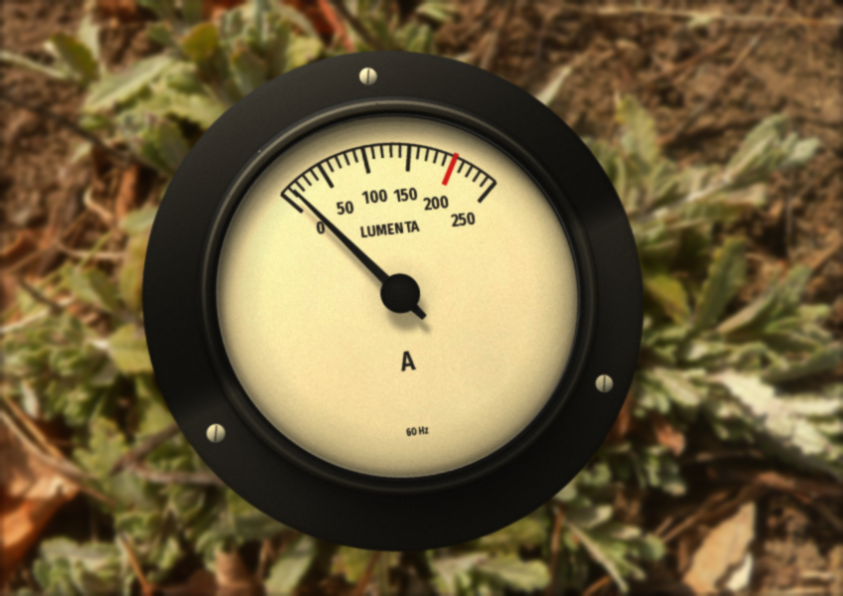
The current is {"value": 10, "unit": "A"}
